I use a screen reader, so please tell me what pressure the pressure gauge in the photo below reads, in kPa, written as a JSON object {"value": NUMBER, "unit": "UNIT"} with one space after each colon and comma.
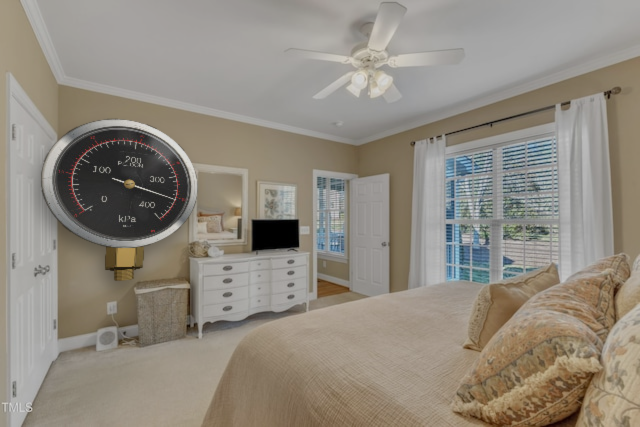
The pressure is {"value": 350, "unit": "kPa"}
